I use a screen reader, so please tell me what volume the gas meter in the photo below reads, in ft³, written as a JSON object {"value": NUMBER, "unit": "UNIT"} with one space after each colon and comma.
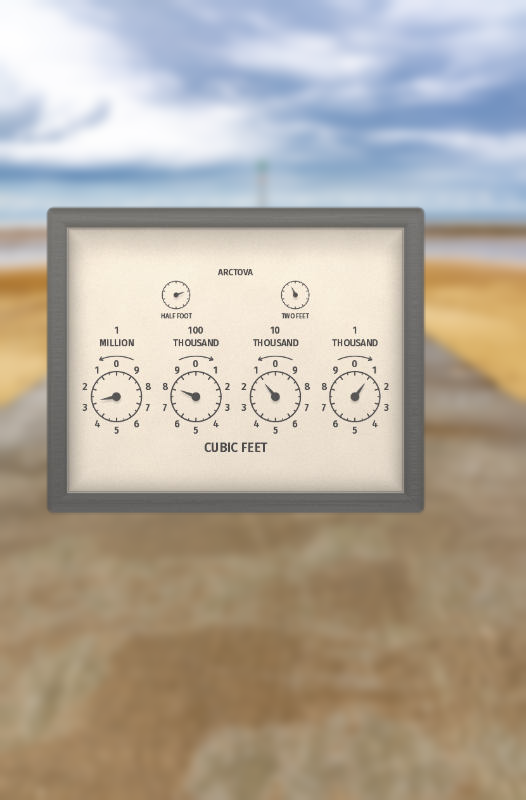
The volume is {"value": 281100, "unit": "ft³"}
